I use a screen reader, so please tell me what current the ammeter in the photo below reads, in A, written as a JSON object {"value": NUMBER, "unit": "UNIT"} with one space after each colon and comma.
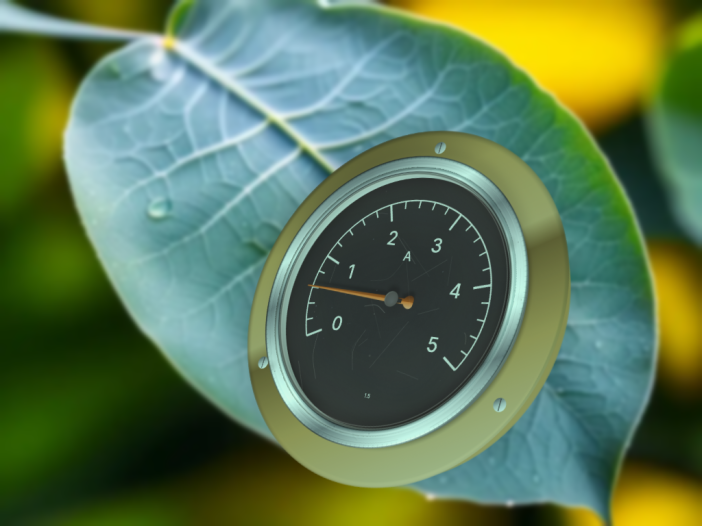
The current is {"value": 0.6, "unit": "A"}
